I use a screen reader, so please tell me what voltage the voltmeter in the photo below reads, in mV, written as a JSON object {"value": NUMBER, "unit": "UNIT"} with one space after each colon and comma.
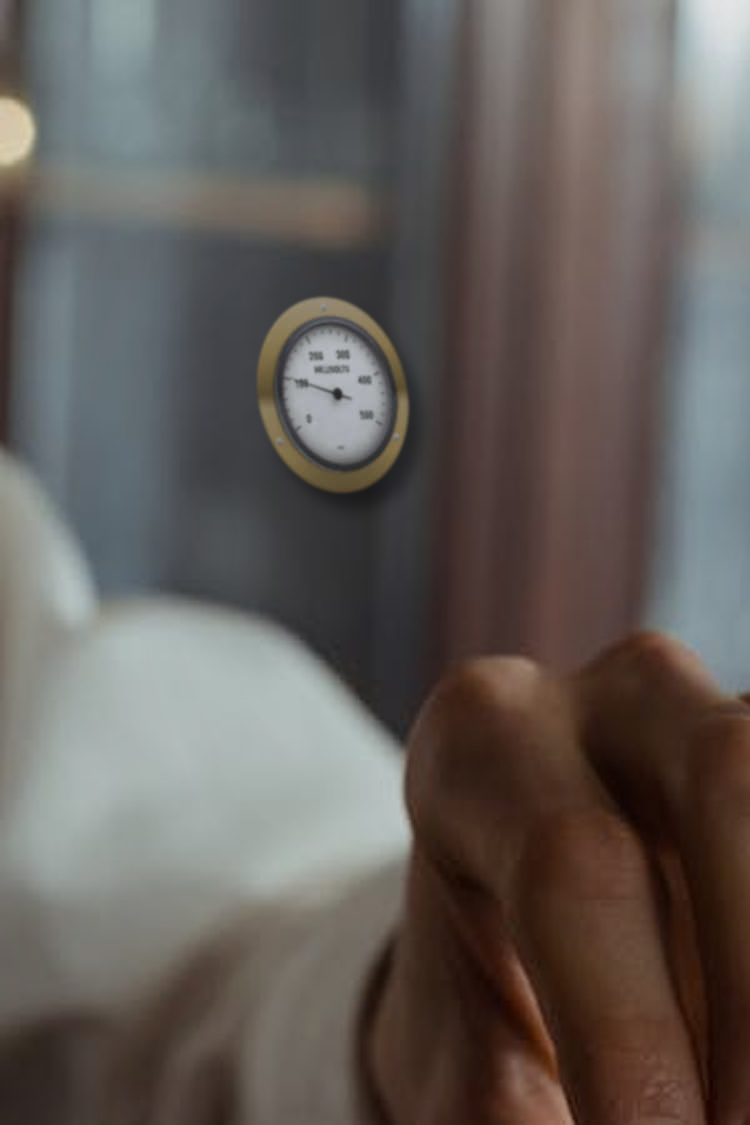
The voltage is {"value": 100, "unit": "mV"}
